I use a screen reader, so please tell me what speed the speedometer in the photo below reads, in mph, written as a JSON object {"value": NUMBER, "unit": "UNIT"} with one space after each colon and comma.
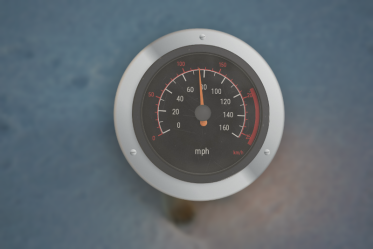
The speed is {"value": 75, "unit": "mph"}
